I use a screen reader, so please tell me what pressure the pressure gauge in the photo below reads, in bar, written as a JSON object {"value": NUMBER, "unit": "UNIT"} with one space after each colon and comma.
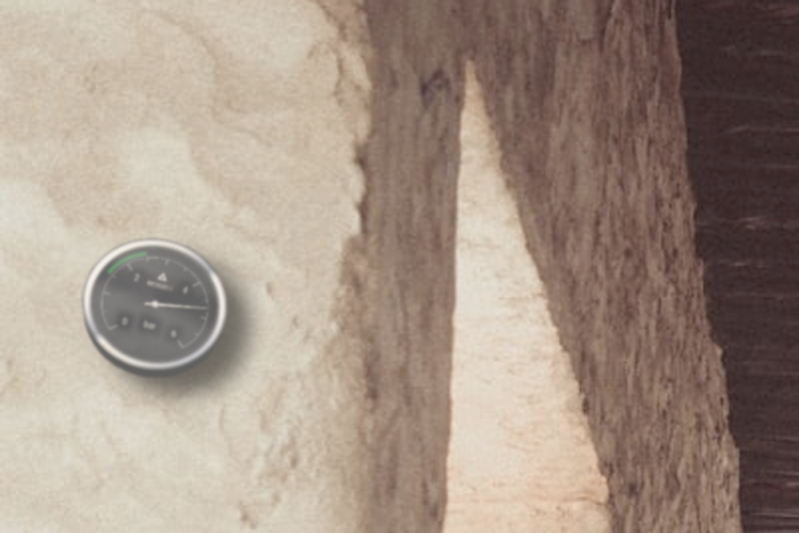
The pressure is {"value": 4.75, "unit": "bar"}
